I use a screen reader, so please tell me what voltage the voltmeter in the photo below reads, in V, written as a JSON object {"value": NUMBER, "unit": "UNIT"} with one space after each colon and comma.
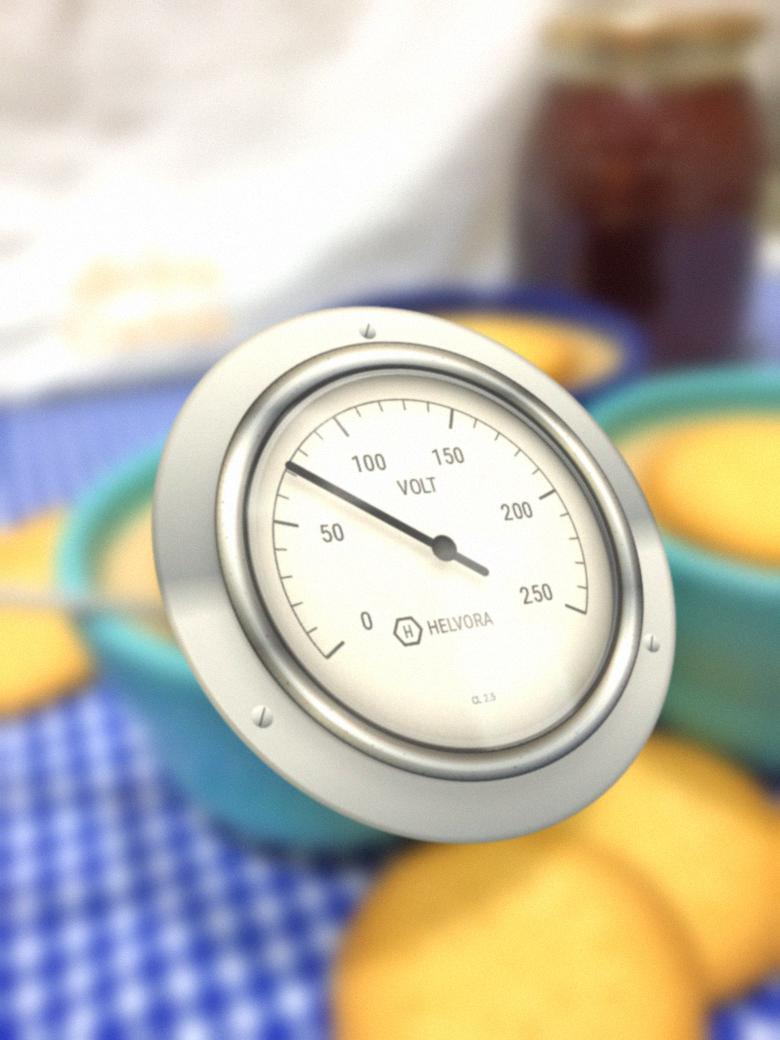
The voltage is {"value": 70, "unit": "V"}
